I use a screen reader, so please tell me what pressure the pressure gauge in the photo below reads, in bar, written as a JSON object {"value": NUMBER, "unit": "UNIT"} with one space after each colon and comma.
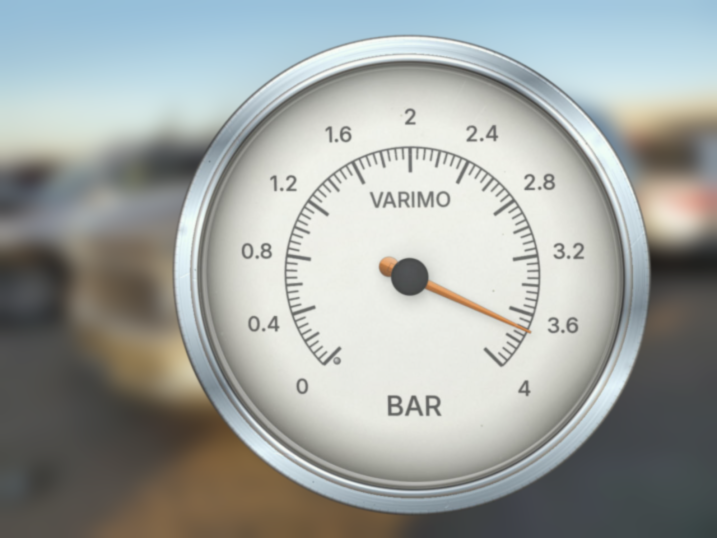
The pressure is {"value": 3.7, "unit": "bar"}
